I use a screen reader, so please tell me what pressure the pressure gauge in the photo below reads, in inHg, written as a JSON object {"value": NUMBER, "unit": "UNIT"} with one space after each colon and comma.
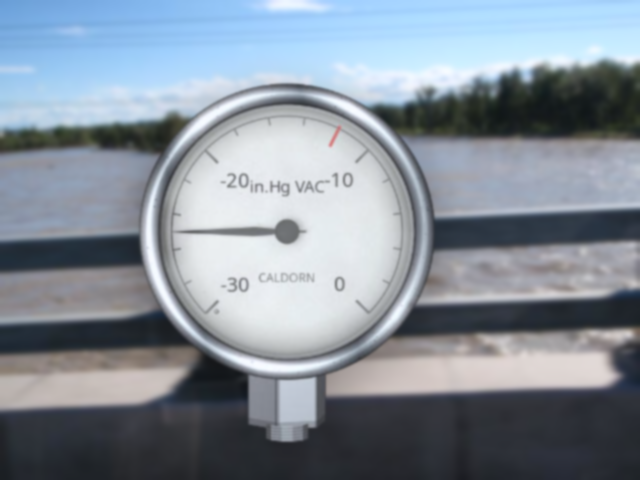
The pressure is {"value": -25, "unit": "inHg"}
